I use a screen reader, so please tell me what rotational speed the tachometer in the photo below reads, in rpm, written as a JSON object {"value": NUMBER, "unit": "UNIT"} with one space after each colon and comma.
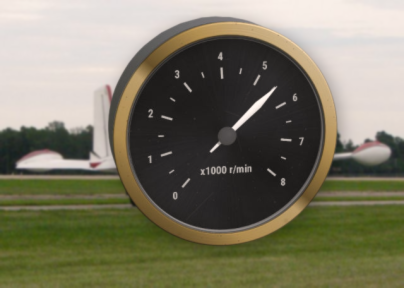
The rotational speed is {"value": 5500, "unit": "rpm"}
